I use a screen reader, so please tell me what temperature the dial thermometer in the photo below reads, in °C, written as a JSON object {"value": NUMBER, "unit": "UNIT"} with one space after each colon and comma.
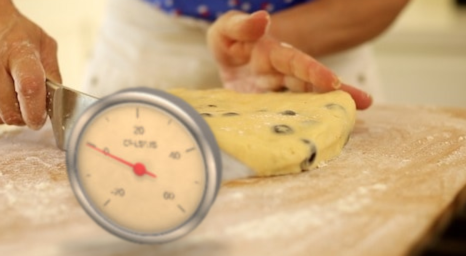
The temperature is {"value": 0, "unit": "°C"}
